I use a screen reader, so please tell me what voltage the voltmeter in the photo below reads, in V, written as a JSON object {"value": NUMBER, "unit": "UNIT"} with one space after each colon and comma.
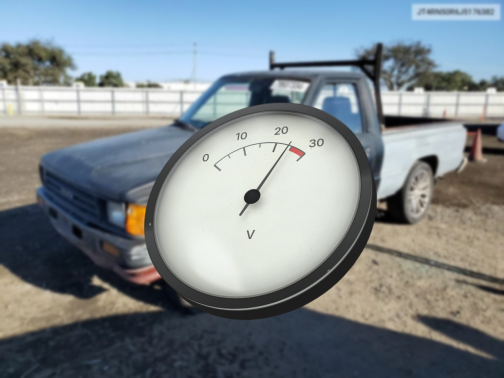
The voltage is {"value": 25, "unit": "V"}
